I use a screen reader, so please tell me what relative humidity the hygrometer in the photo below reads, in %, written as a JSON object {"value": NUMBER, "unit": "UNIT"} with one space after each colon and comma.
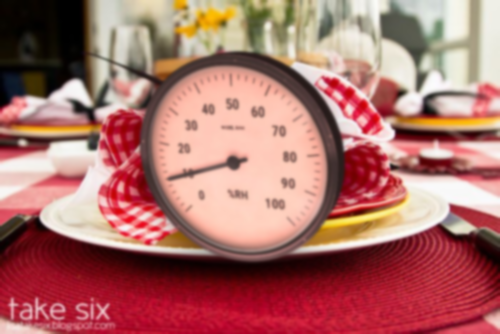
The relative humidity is {"value": 10, "unit": "%"}
